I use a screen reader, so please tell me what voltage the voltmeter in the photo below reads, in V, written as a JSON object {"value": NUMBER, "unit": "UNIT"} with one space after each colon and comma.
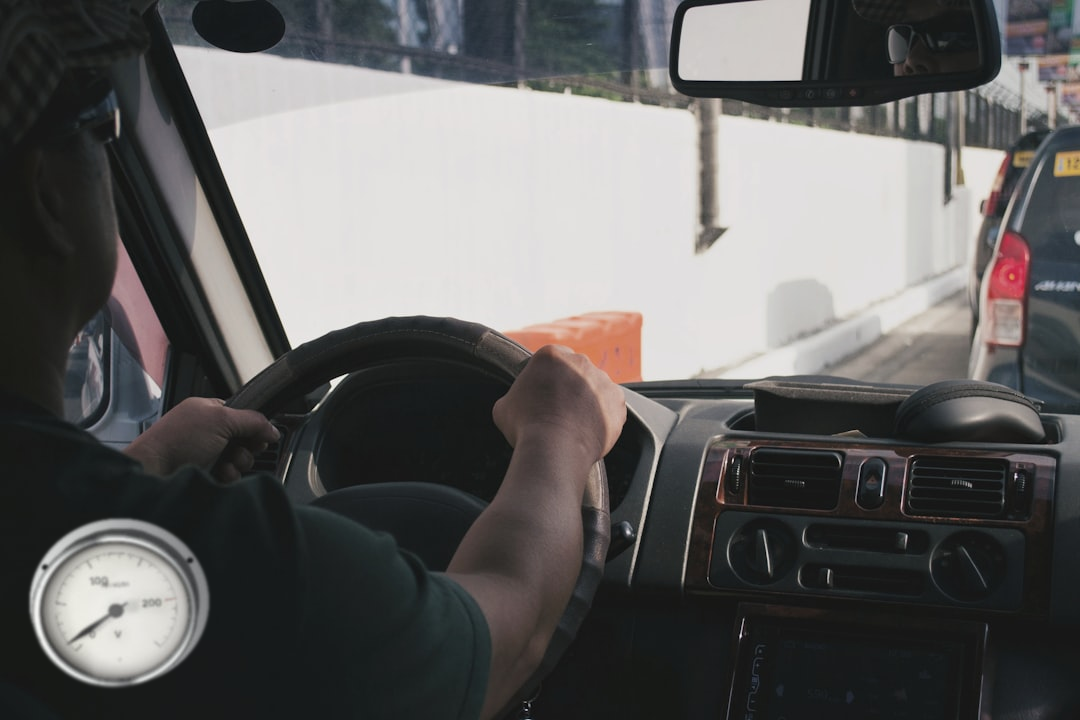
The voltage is {"value": 10, "unit": "V"}
